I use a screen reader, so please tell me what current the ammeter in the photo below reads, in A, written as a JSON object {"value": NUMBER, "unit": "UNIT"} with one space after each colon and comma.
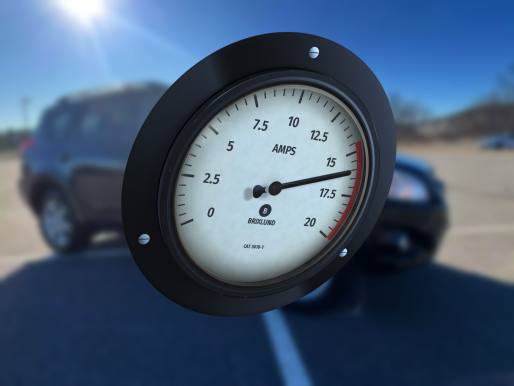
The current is {"value": 16, "unit": "A"}
